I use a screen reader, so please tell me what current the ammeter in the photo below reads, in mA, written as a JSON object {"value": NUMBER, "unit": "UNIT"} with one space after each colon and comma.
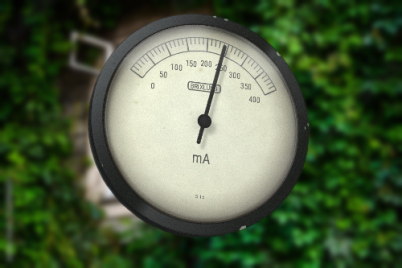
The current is {"value": 240, "unit": "mA"}
